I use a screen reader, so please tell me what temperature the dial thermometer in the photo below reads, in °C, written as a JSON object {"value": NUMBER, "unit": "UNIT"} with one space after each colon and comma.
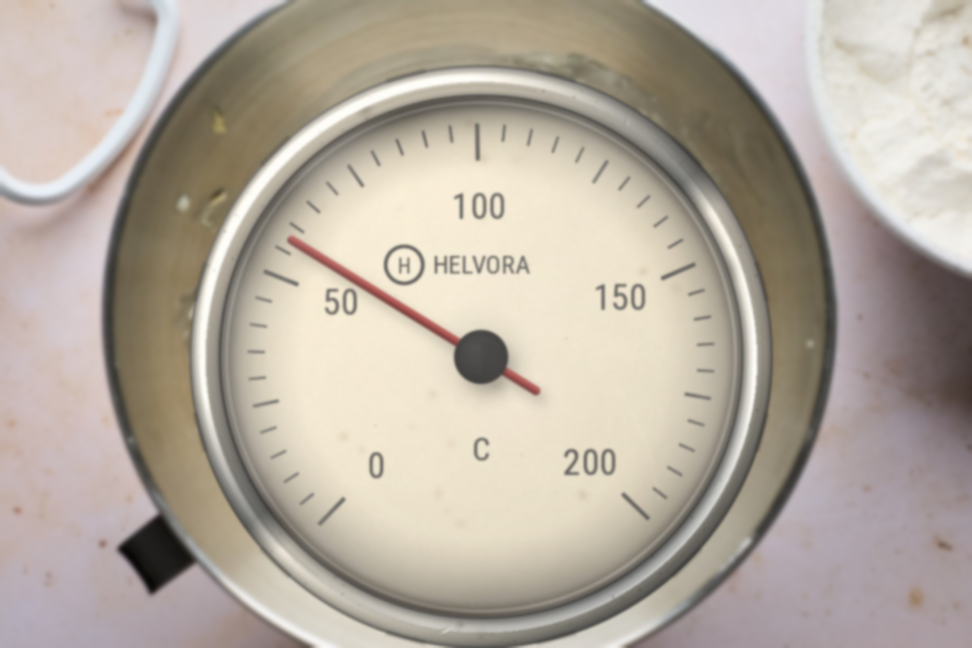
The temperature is {"value": 57.5, "unit": "°C"}
